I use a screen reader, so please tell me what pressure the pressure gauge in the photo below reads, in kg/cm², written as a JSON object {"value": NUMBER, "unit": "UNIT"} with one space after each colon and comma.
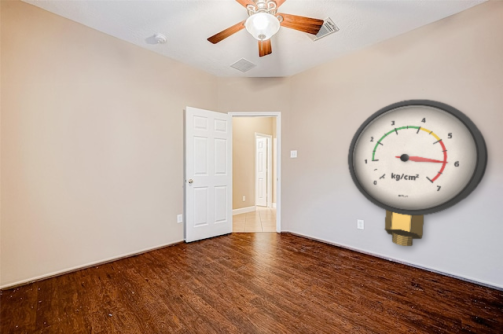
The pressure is {"value": 6, "unit": "kg/cm²"}
